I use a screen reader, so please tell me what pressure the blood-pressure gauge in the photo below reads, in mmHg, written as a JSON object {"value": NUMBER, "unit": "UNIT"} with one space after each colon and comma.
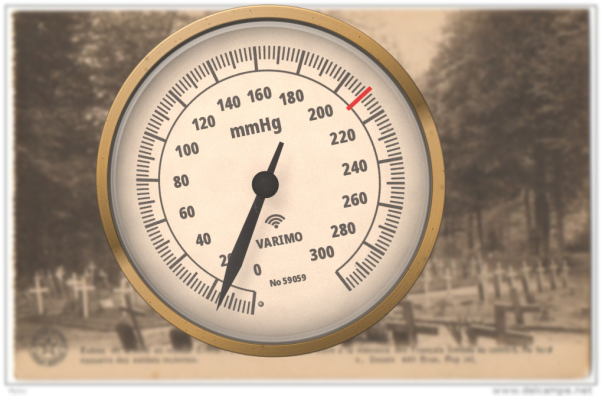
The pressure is {"value": 14, "unit": "mmHg"}
